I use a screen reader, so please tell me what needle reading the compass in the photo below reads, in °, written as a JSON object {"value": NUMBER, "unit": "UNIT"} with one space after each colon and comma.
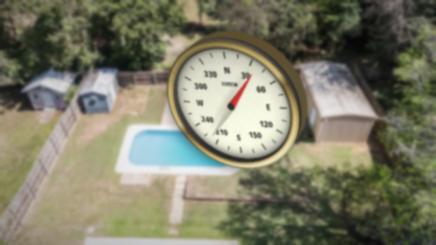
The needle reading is {"value": 37.5, "unit": "°"}
